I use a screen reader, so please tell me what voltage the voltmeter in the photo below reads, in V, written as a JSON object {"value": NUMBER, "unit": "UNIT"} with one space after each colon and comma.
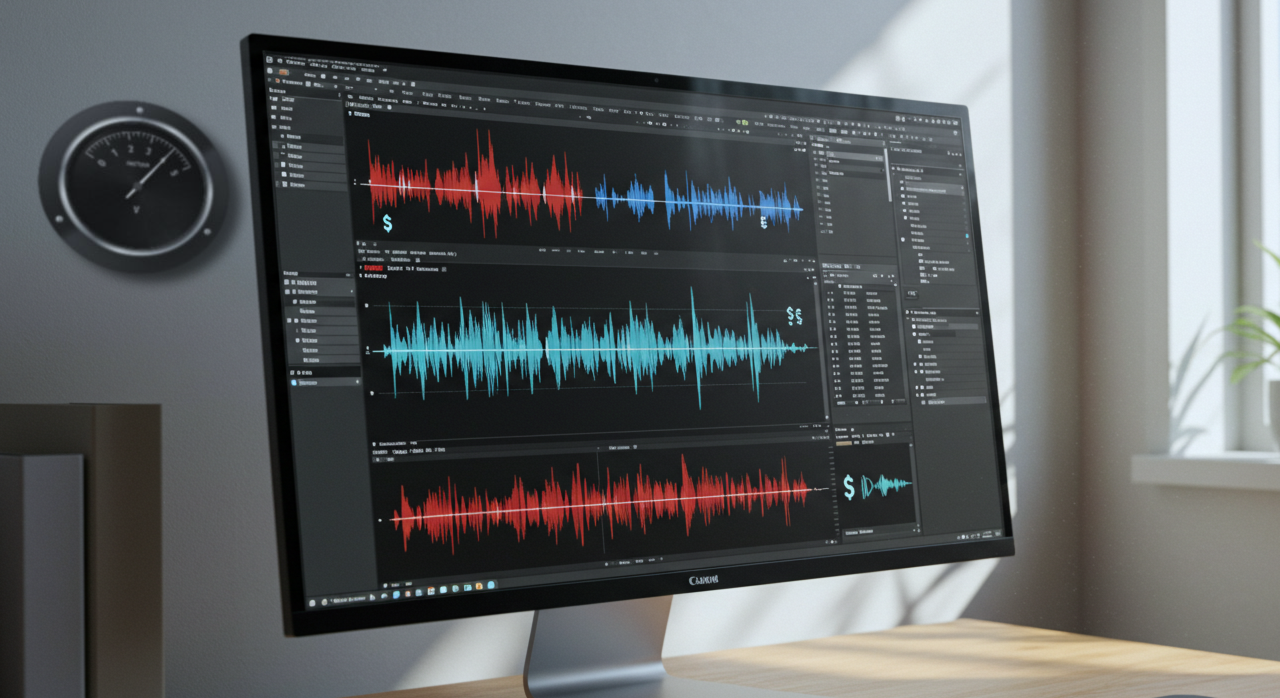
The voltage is {"value": 4, "unit": "V"}
